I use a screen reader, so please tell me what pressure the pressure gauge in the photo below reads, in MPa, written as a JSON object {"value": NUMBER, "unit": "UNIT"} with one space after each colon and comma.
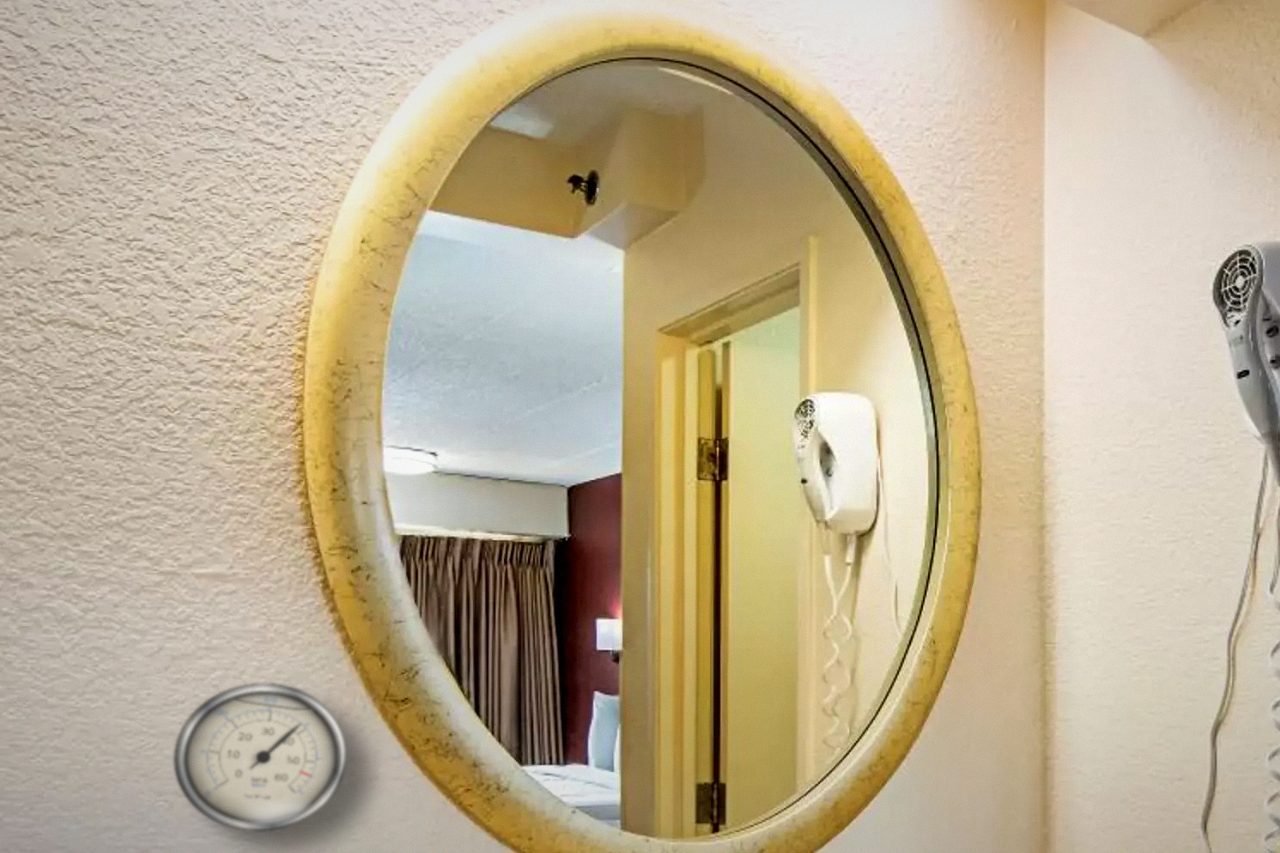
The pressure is {"value": 38, "unit": "MPa"}
